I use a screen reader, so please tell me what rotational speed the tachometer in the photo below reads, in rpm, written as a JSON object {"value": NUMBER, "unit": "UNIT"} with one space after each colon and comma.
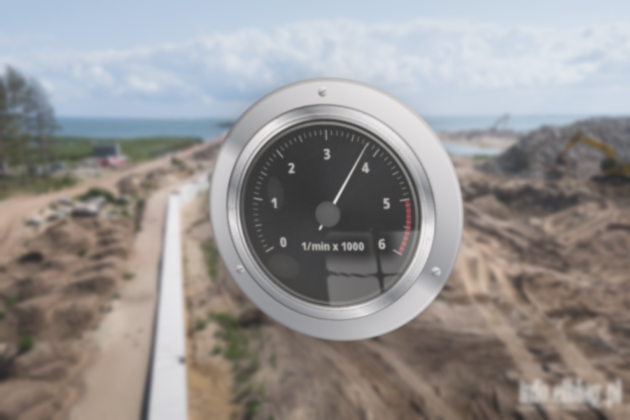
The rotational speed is {"value": 3800, "unit": "rpm"}
